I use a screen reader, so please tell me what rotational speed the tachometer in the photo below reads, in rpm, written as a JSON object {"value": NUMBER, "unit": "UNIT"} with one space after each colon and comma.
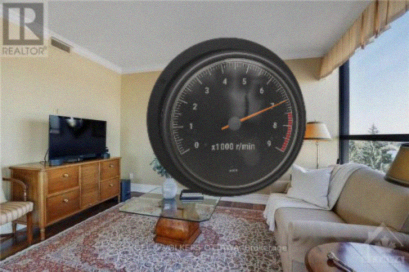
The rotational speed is {"value": 7000, "unit": "rpm"}
